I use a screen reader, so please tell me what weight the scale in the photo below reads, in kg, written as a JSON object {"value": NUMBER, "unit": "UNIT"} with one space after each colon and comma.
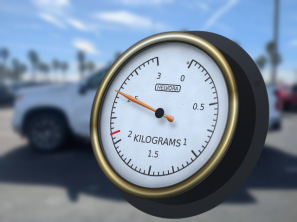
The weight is {"value": 2.5, "unit": "kg"}
